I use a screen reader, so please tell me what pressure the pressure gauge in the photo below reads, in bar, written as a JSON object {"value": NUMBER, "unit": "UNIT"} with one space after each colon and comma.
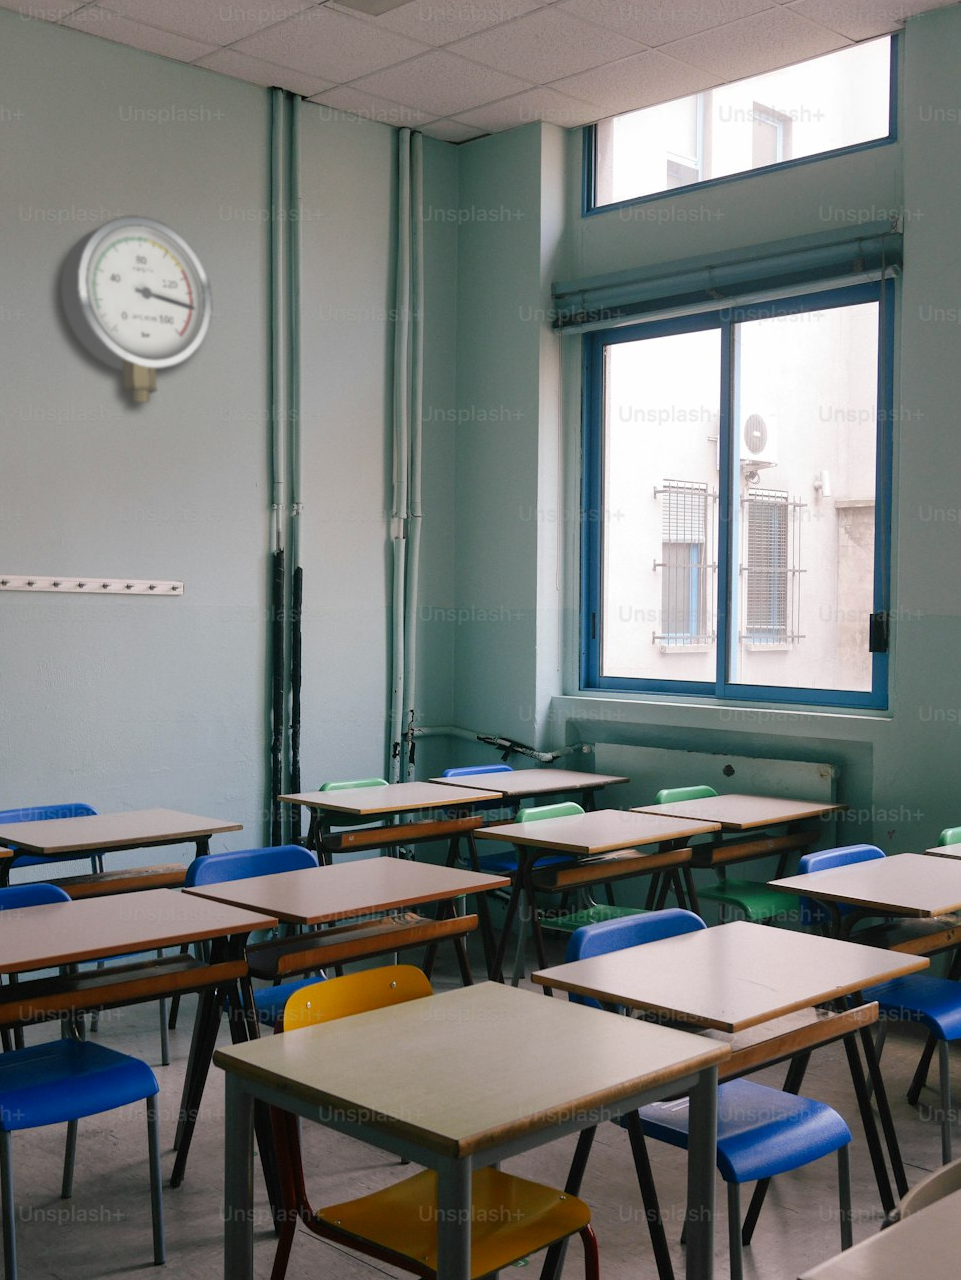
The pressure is {"value": 140, "unit": "bar"}
